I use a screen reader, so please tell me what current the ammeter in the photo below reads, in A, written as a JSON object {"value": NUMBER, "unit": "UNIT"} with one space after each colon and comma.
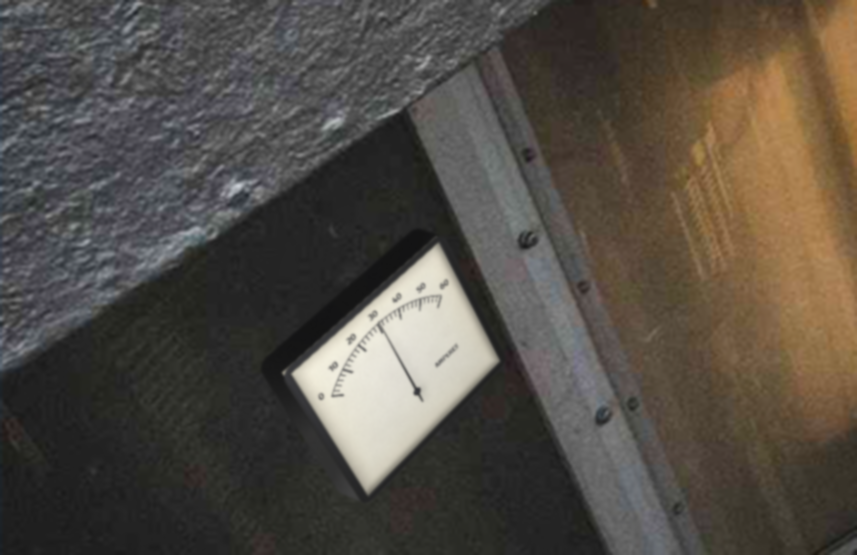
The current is {"value": 30, "unit": "A"}
